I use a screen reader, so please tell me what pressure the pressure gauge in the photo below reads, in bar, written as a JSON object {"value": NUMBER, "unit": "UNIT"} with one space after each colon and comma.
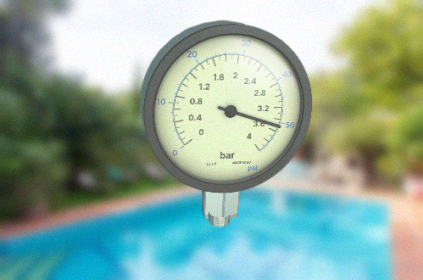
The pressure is {"value": 3.5, "unit": "bar"}
